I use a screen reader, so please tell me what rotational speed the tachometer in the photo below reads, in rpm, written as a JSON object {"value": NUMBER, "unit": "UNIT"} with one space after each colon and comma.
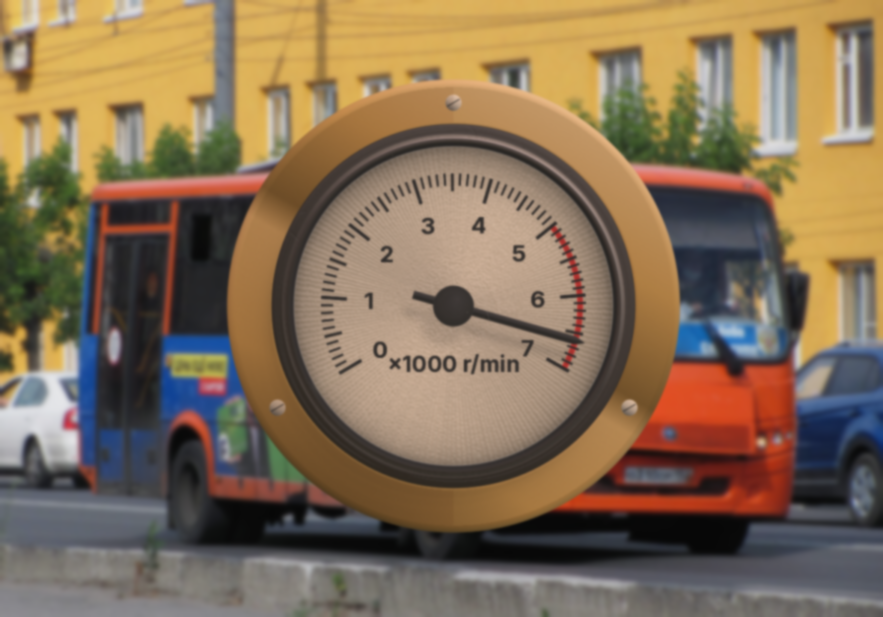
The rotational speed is {"value": 6600, "unit": "rpm"}
